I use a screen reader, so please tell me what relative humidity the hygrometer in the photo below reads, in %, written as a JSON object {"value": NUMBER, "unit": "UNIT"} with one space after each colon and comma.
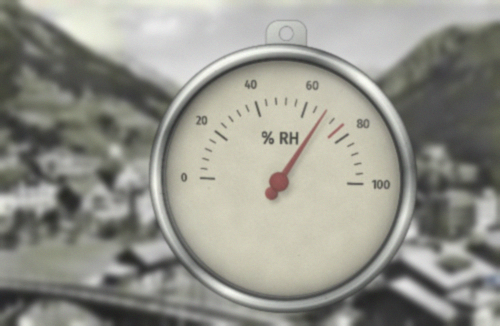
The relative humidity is {"value": 68, "unit": "%"}
